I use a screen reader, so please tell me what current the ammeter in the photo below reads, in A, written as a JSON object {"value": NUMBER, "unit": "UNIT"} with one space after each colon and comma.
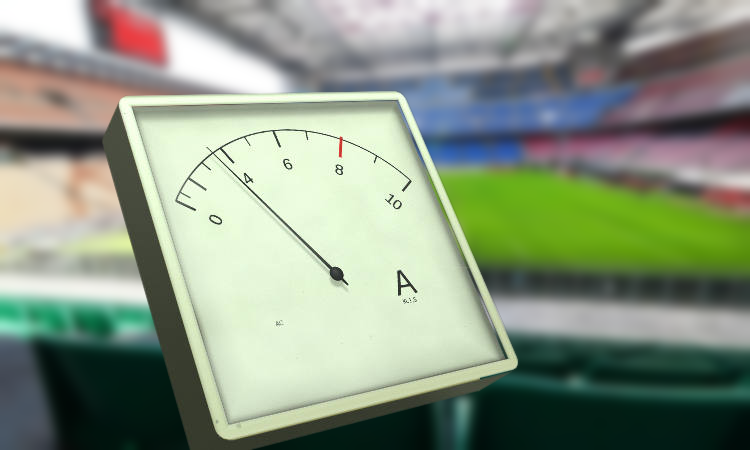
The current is {"value": 3.5, "unit": "A"}
